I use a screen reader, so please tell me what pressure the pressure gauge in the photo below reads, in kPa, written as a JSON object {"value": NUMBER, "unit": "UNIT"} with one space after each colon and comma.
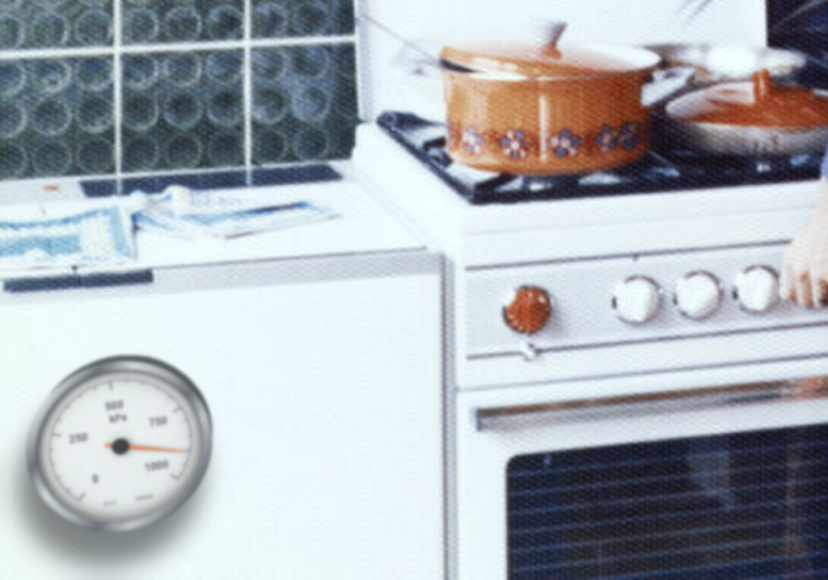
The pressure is {"value": 900, "unit": "kPa"}
